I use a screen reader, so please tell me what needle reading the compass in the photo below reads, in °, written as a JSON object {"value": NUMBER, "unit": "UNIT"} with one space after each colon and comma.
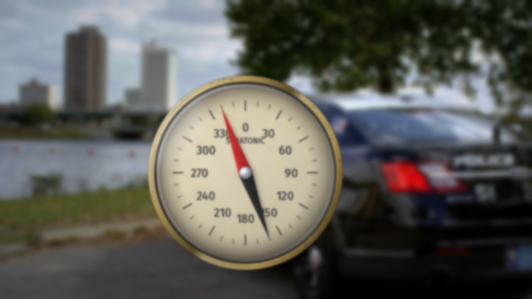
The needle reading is {"value": 340, "unit": "°"}
